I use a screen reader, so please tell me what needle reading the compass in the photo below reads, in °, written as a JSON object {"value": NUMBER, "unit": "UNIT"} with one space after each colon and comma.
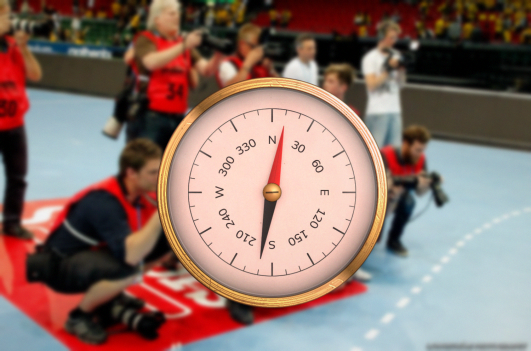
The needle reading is {"value": 10, "unit": "°"}
